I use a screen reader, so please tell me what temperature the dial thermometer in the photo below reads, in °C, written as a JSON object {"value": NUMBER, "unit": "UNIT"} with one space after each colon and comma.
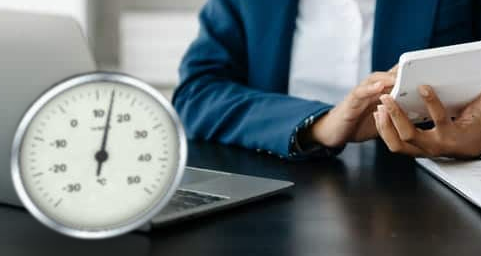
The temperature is {"value": 14, "unit": "°C"}
